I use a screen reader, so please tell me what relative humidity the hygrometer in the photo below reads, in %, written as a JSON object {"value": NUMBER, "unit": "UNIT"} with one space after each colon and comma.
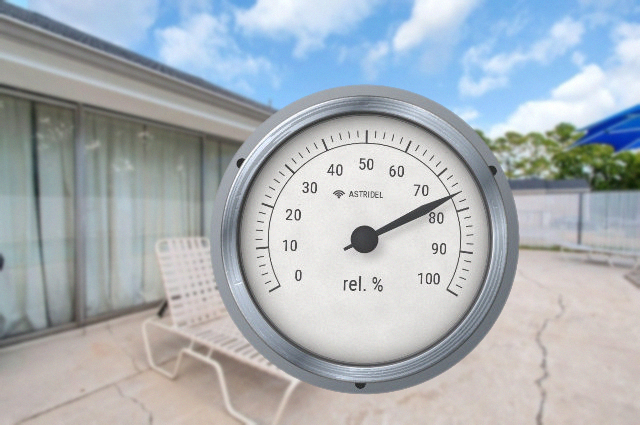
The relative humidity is {"value": 76, "unit": "%"}
